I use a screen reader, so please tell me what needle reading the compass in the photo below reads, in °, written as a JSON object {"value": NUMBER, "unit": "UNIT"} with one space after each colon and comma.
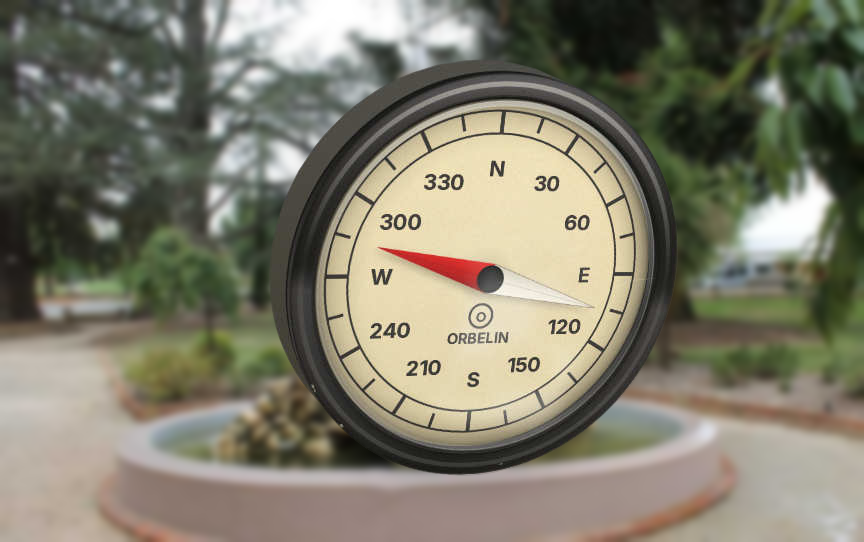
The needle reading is {"value": 285, "unit": "°"}
